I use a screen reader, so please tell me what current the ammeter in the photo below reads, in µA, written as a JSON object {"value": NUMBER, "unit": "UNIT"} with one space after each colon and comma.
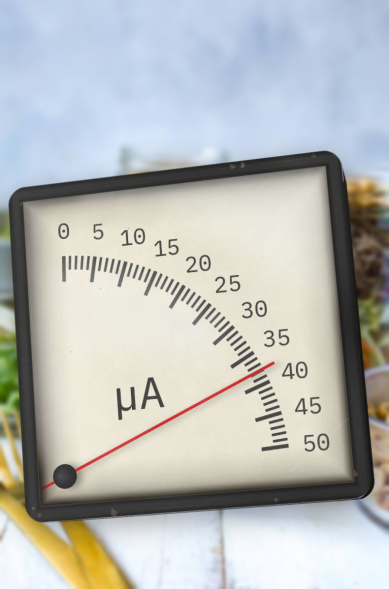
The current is {"value": 38, "unit": "µA"}
